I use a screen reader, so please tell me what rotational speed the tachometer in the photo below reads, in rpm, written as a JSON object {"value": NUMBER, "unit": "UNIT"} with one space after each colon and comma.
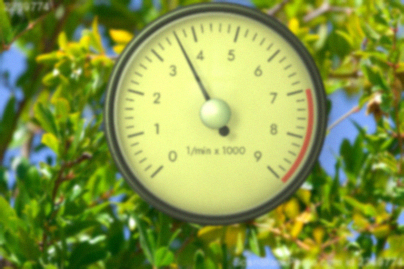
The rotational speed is {"value": 3600, "unit": "rpm"}
